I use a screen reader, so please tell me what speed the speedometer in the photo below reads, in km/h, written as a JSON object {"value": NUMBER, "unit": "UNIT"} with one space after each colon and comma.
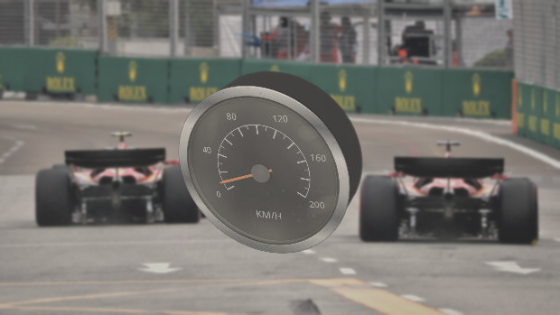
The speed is {"value": 10, "unit": "km/h"}
